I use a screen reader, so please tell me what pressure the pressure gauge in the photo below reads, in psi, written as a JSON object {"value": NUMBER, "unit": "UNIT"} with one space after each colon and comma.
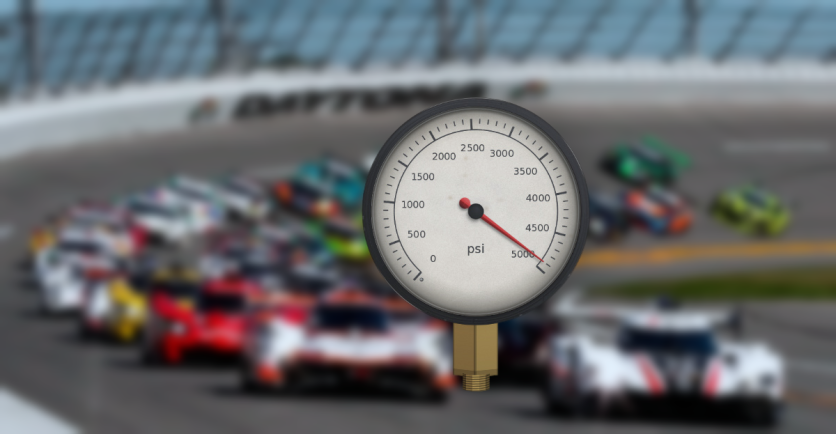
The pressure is {"value": 4900, "unit": "psi"}
